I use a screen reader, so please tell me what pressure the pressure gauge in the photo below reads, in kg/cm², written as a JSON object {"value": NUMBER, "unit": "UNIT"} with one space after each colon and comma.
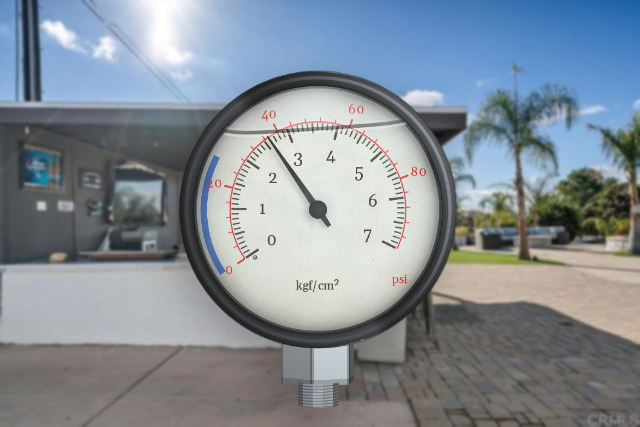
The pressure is {"value": 2.6, "unit": "kg/cm²"}
